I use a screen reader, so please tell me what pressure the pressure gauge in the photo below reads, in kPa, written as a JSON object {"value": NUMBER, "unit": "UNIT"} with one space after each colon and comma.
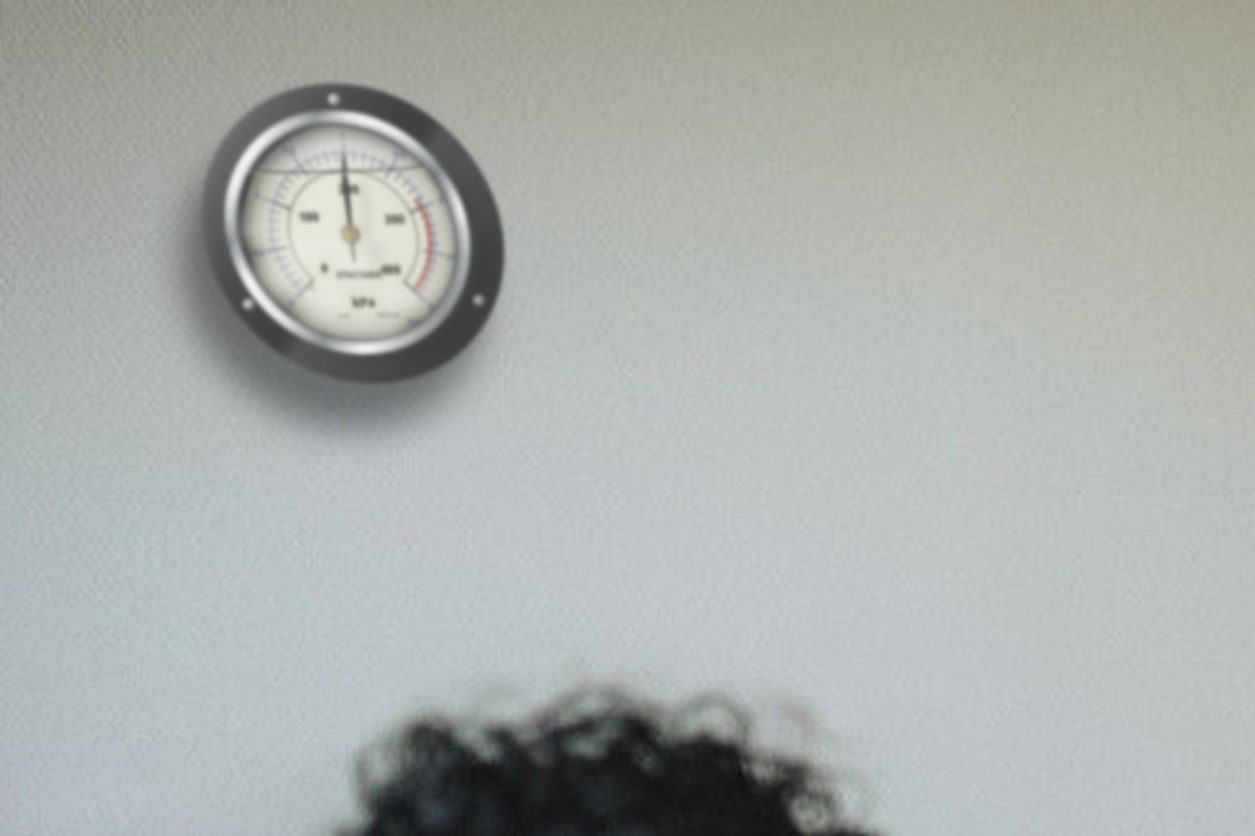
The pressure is {"value": 200, "unit": "kPa"}
